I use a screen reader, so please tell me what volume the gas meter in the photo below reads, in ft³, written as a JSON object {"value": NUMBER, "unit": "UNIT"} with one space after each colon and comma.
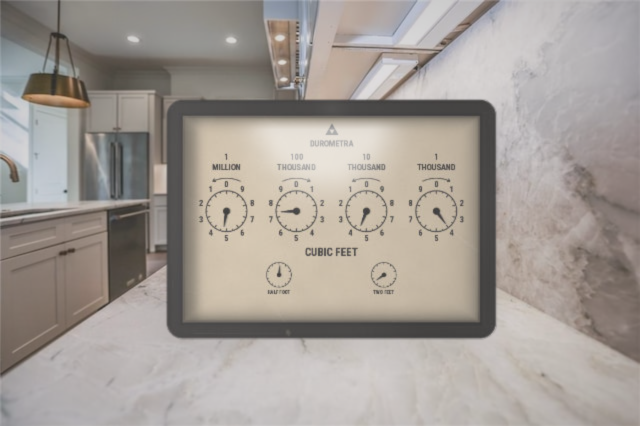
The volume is {"value": 474400, "unit": "ft³"}
